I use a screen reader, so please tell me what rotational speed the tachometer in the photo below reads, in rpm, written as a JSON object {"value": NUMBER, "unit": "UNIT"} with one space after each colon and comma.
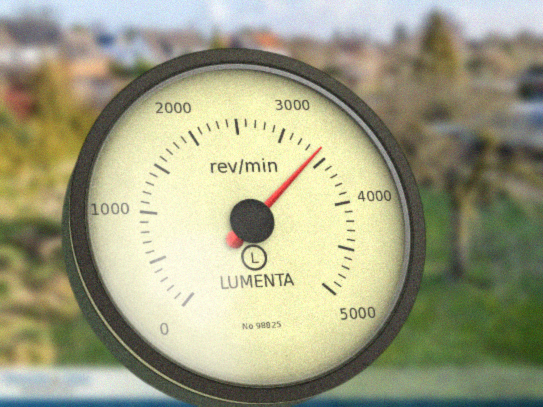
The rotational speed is {"value": 3400, "unit": "rpm"}
